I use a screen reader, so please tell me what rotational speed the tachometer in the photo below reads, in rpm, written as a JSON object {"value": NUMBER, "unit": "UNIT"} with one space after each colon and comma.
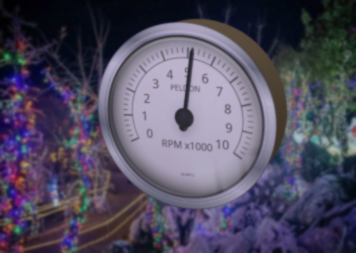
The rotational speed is {"value": 5200, "unit": "rpm"}
